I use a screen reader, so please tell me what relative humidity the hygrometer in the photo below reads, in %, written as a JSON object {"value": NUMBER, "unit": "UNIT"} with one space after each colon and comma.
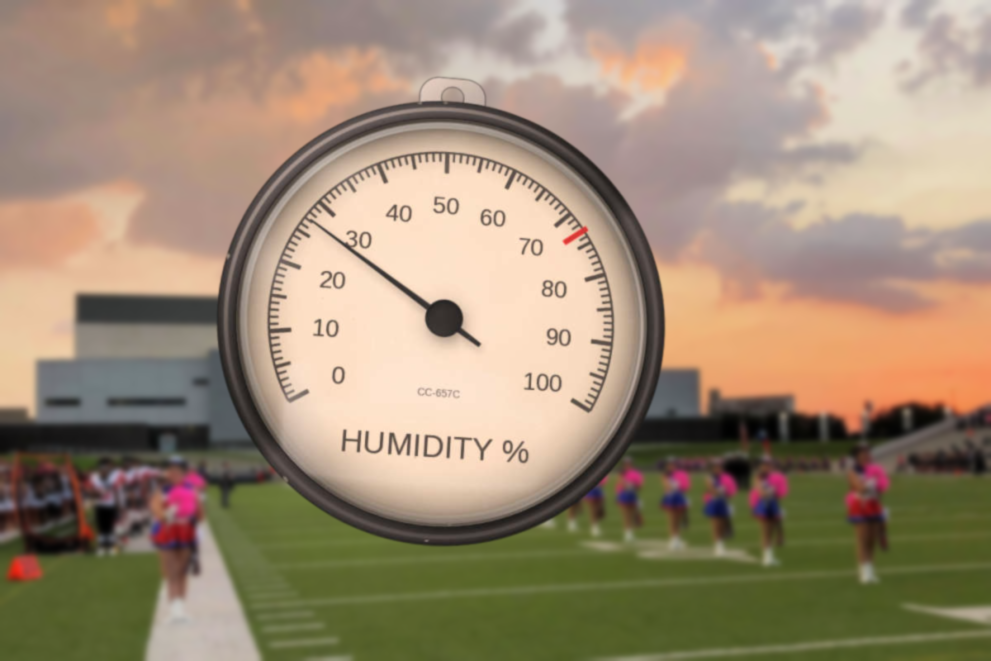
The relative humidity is {"value": 27, "unit": "%"}
